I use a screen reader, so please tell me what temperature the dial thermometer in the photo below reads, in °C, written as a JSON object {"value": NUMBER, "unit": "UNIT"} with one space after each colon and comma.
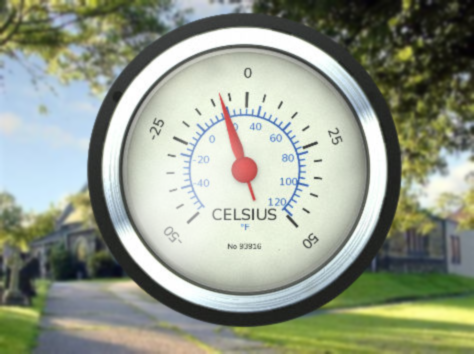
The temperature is {"value": -7.5, "unit": "°C"}
